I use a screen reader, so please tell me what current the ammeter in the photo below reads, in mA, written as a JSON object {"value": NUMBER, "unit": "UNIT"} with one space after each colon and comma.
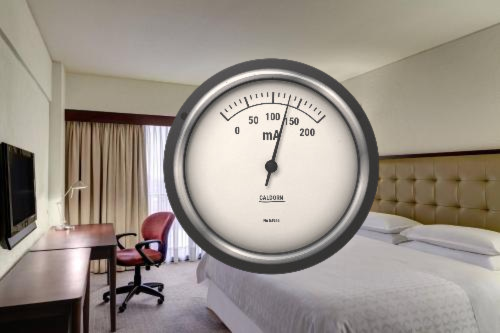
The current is {"value": 130, "unit": "mA"}
